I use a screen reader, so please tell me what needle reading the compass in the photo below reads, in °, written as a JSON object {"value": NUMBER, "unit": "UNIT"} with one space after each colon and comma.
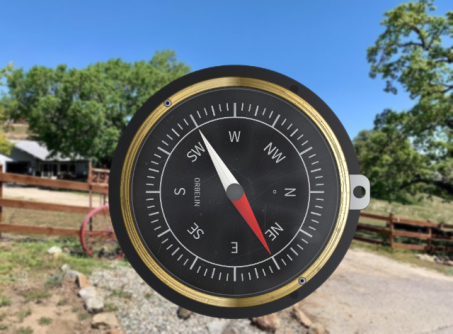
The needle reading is {"value": 60, "unit": "°"}
